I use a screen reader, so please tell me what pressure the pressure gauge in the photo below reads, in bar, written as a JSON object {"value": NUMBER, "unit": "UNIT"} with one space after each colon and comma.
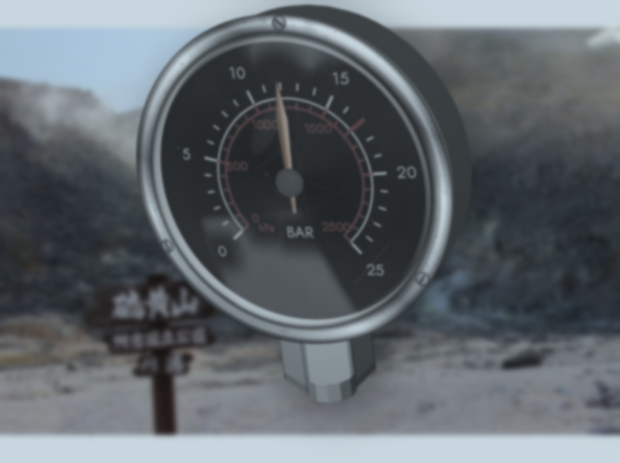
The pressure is {"value": 12, "unit": "bar"}
